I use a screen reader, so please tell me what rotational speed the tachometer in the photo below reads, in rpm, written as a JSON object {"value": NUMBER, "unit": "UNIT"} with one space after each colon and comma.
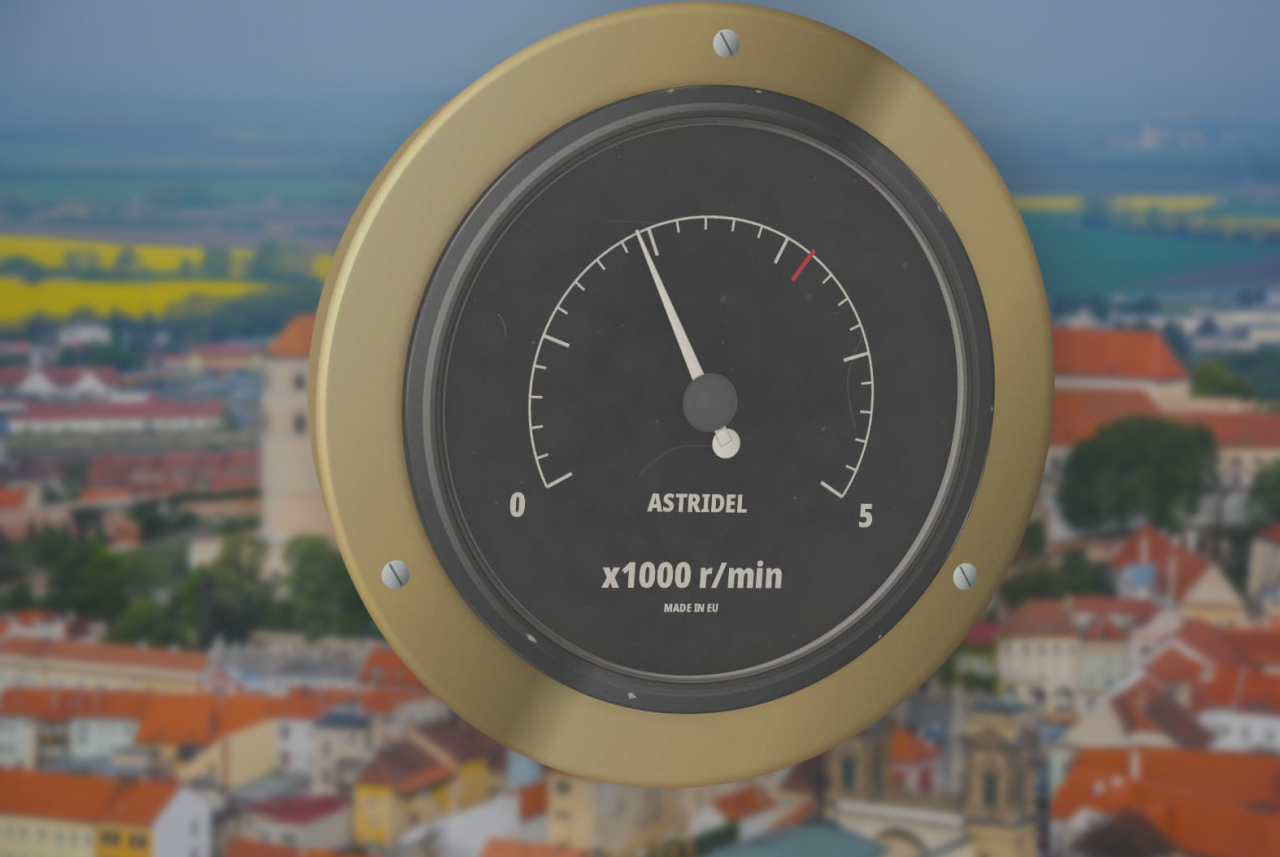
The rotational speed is {"value": 1900, "unit": "rpm"}
